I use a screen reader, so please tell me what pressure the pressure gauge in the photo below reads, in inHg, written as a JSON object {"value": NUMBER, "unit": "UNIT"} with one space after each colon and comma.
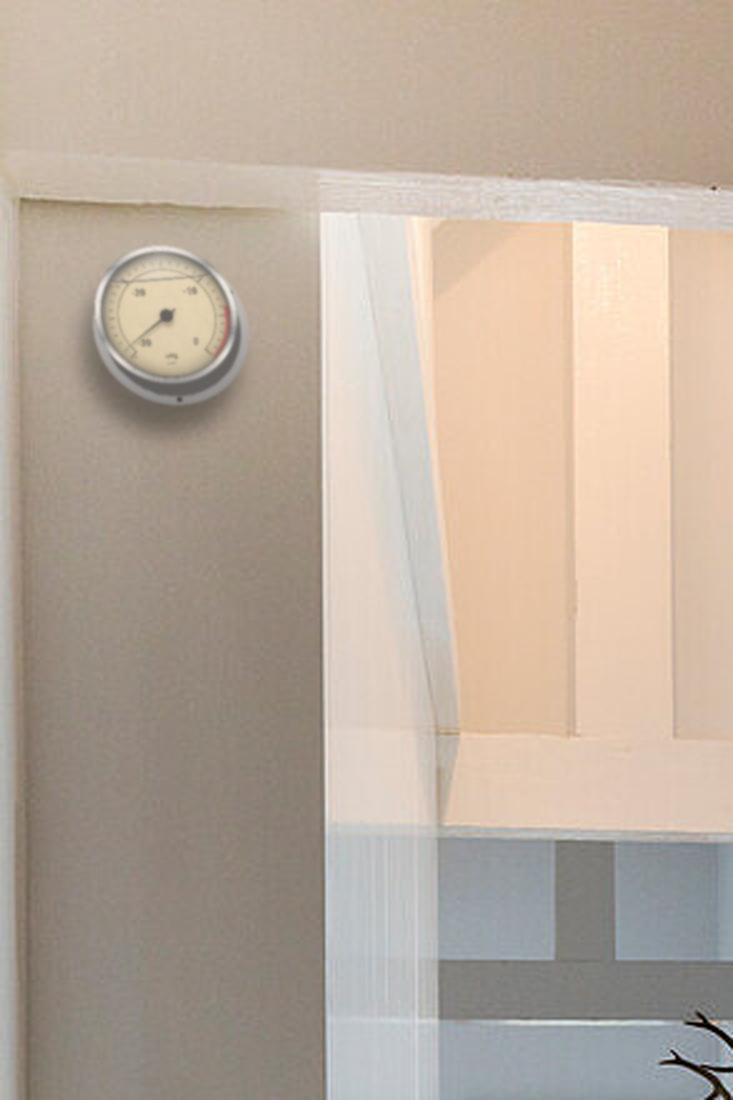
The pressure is {"value": -29, "unit": "inHg"}
